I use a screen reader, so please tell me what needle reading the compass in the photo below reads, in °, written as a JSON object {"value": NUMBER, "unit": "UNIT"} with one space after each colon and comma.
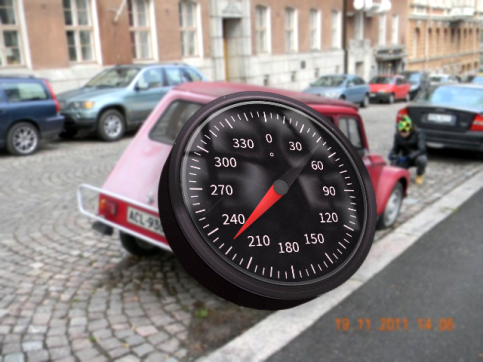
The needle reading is {"value": 227.5, "unit": "°"}
